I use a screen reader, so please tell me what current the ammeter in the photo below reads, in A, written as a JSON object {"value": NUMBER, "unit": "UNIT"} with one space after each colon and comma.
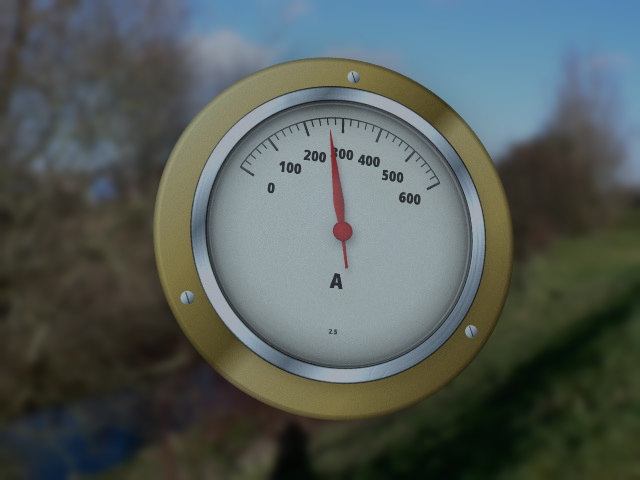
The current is {"value": 260, "unit": "A"}
